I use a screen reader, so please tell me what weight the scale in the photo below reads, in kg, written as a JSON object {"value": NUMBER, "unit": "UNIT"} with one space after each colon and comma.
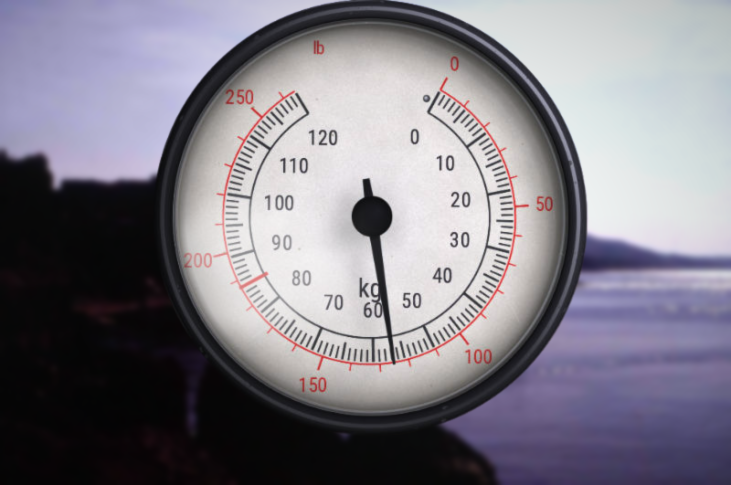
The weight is {"value": 57, "unit": "kg"}
